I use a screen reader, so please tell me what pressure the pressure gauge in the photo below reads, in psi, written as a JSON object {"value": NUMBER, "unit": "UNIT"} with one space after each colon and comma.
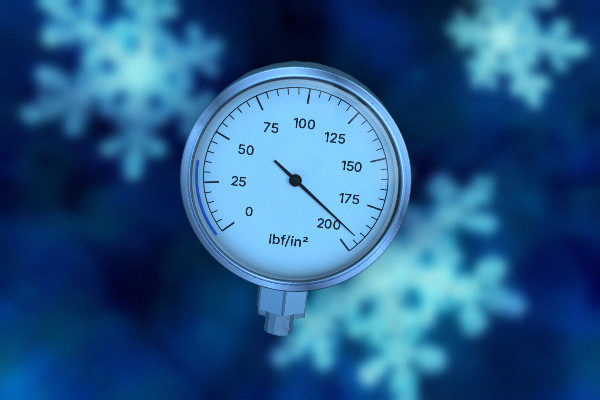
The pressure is {"value": 192.5, "unit": "psi"}
